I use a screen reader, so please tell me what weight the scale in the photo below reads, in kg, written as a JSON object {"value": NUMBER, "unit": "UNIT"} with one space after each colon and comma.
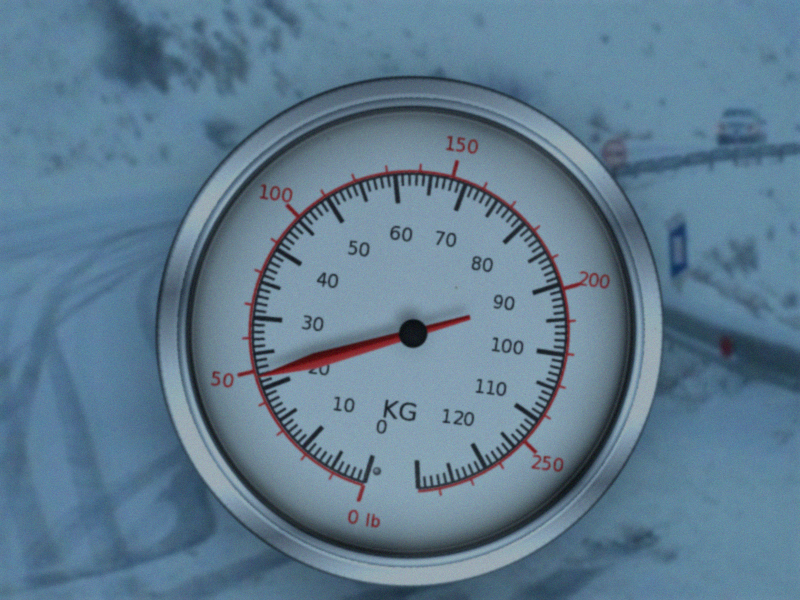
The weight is {"value": 22, "unit": "kg"}
